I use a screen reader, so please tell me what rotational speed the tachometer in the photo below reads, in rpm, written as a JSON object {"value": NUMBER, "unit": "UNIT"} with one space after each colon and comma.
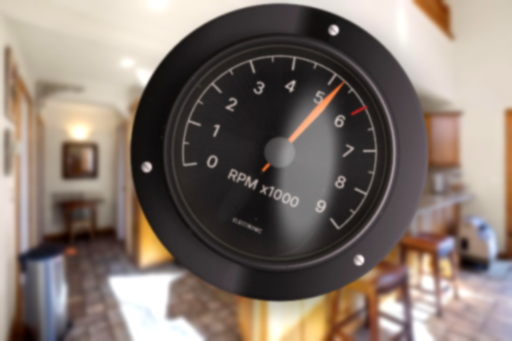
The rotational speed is {"value": 5250, "unit": "rpm"}
